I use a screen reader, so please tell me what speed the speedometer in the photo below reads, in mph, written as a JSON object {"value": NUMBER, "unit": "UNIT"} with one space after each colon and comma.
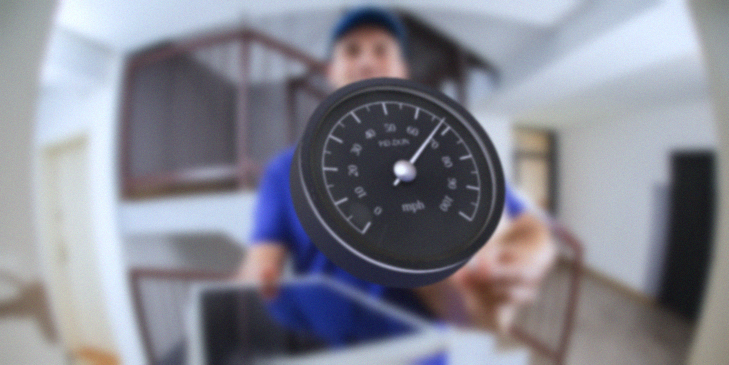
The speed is {"value": 67.5, "unit": "mph"}
